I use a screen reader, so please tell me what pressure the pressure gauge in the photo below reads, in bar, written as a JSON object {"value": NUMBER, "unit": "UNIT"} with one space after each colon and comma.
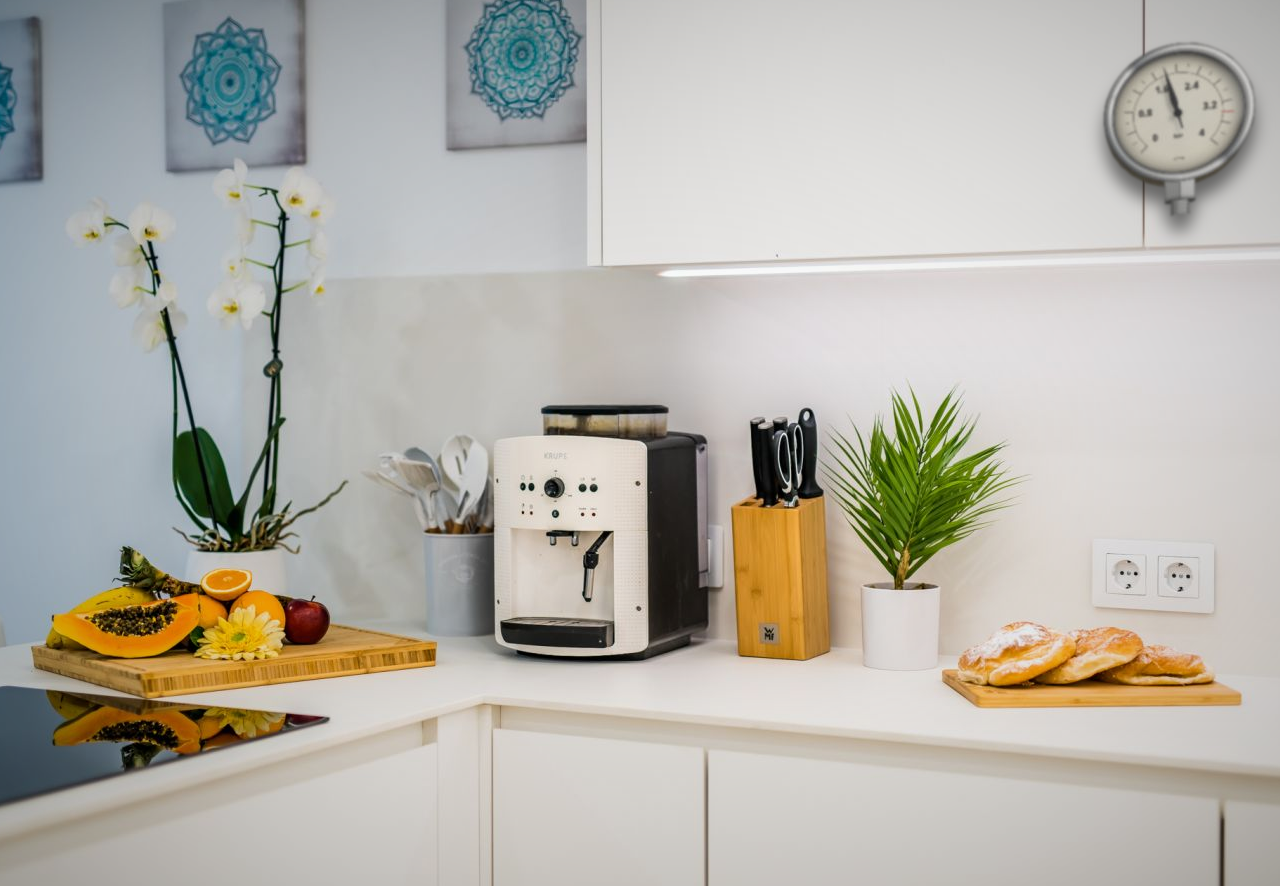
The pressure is {"value": 1.8, "unit": "bar"}
